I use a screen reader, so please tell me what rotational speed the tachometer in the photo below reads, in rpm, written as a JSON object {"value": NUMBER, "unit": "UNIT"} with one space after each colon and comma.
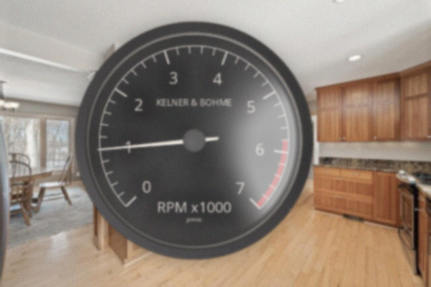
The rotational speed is {"value": 1000, "unit": "rpm"}
